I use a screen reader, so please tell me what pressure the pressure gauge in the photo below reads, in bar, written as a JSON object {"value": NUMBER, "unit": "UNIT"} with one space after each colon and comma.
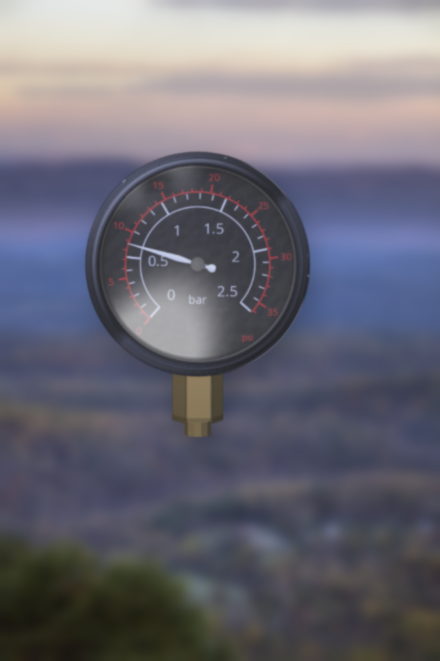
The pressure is {"value": 0.6, "unit": "bar"}
